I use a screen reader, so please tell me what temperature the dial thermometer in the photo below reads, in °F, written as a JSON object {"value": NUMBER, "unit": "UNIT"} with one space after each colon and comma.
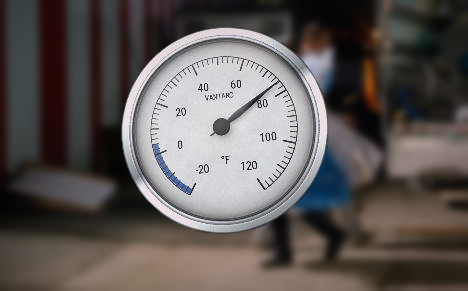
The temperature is {"value": 76, "unit": "°F"}
